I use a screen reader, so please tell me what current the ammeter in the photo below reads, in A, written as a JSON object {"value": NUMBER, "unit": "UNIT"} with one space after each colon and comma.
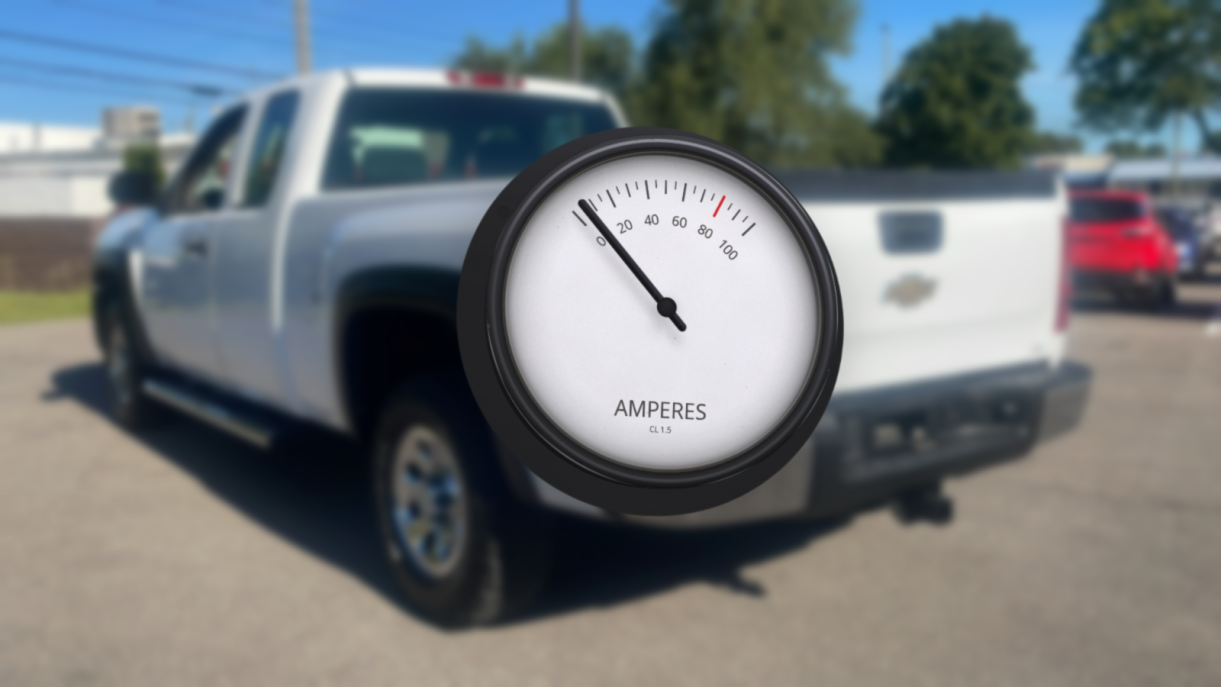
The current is {"value": 5, "unit": "A"}
